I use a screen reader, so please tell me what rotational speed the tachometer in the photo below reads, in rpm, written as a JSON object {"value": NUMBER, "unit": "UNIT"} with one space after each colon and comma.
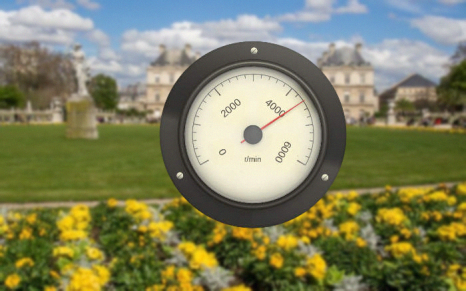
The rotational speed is {"value": 4400, "unit": "rpm"}
